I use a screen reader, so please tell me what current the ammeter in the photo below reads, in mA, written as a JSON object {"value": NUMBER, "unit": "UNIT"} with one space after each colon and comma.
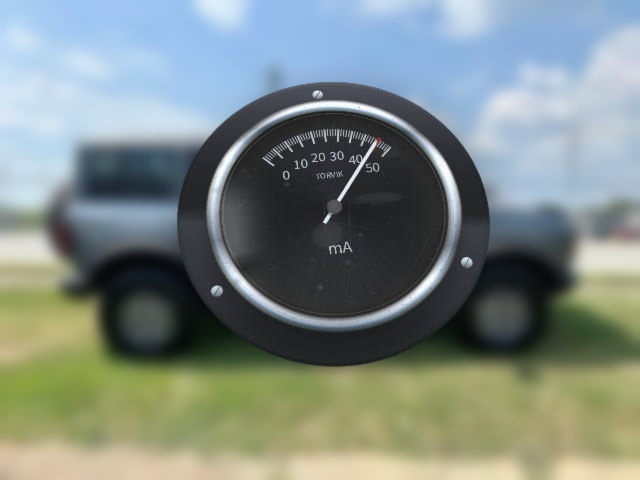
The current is {"value": 45, "unit": "mA"}
